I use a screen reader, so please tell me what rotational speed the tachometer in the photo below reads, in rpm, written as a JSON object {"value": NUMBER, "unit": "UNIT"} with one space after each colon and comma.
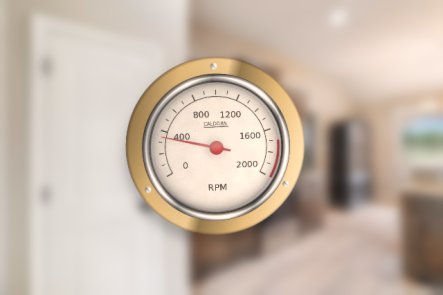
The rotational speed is {"value": 350, "unit": "rpm"}
